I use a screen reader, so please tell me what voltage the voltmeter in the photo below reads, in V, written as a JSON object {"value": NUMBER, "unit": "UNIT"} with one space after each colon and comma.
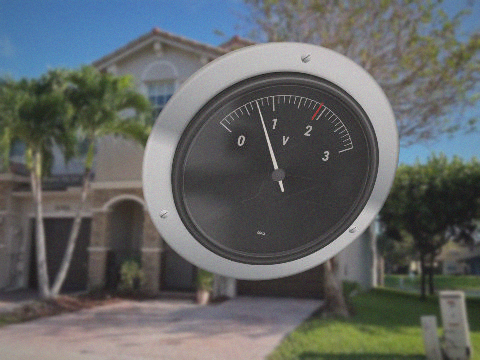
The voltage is {"value": 0.7, "unit": "V"}
